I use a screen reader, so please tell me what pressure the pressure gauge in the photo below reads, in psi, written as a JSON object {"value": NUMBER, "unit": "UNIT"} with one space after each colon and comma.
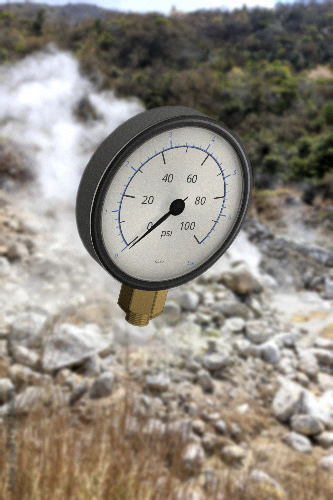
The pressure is {"value": 0, "unit": "psi"}
